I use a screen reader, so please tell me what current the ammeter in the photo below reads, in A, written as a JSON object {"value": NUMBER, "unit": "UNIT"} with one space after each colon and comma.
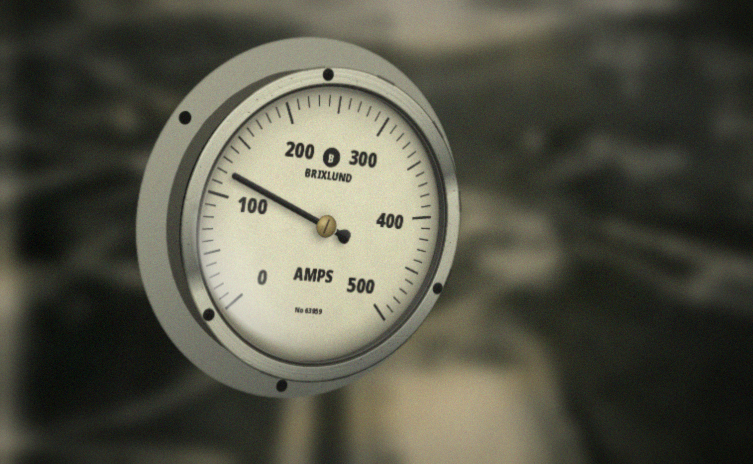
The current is {"value": 120, "unit": "A"}
